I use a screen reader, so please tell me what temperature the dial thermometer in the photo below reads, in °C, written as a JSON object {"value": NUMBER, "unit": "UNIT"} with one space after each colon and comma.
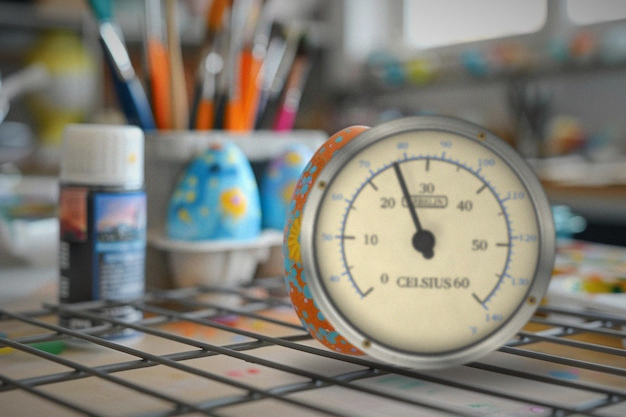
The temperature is {"value": 25, "unit": "°C"}
